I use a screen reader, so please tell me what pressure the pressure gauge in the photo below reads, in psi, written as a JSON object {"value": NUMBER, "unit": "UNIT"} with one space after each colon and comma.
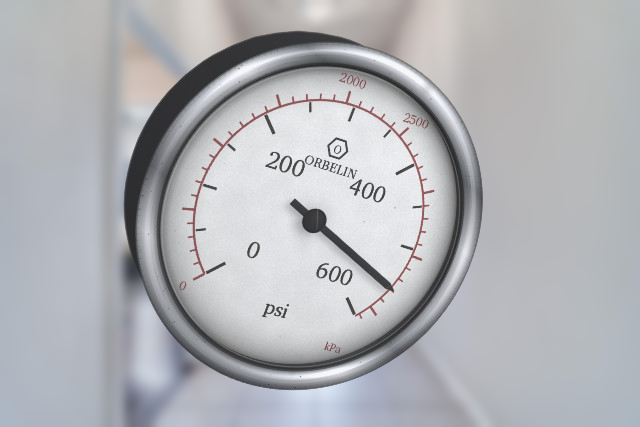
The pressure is {"value": 550, "unit": "psi"}
